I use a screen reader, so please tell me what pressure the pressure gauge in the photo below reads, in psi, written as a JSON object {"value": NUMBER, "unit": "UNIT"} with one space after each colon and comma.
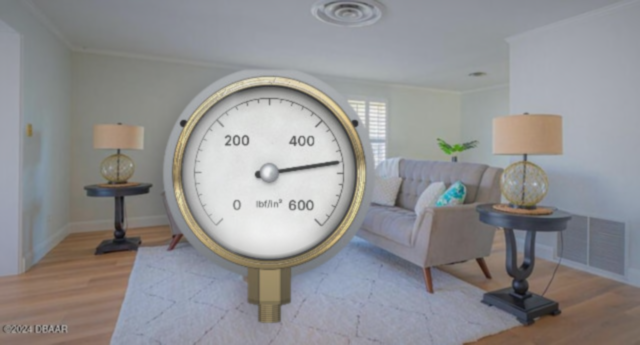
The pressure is {"value": 480, "unit": "psi"}
